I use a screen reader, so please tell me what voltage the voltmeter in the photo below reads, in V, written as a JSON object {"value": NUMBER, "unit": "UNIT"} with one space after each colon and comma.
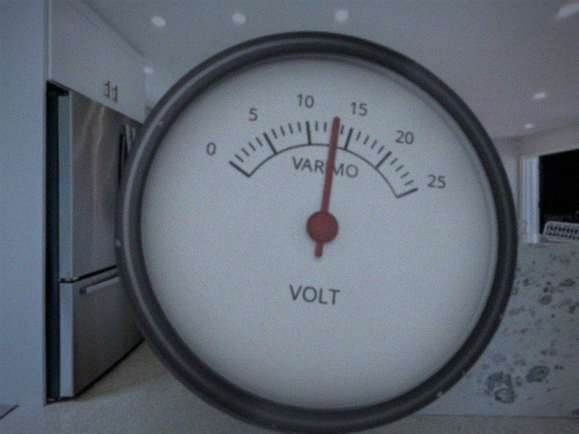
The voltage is {"value": 13, "unit": "V"}
